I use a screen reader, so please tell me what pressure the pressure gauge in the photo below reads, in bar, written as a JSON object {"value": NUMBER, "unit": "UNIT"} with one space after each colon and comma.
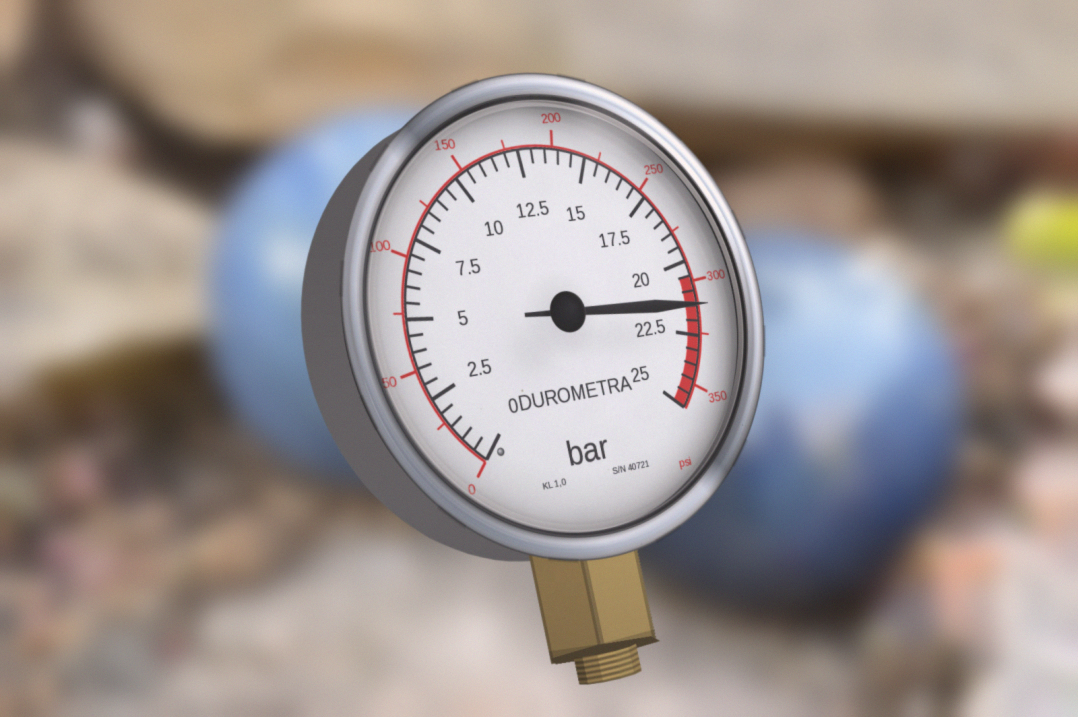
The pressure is {"value": 21.5, "unit": "bar"}
